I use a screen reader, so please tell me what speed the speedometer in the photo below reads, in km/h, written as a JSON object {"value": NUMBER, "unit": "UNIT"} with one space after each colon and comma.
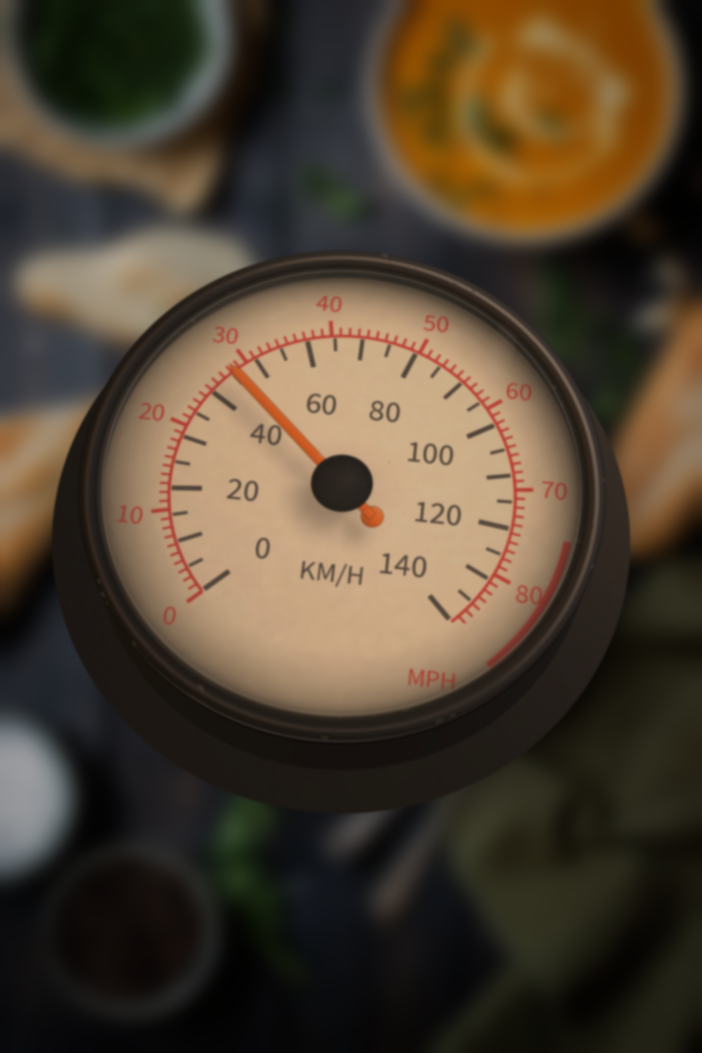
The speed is {"value": 45, "unit": "km/h"}
